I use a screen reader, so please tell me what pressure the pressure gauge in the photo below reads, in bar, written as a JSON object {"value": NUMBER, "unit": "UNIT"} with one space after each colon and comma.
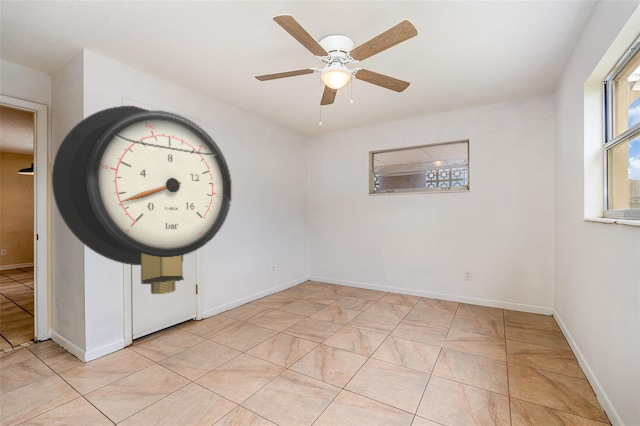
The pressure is {"value": 1.5, "unit": "bar"}
